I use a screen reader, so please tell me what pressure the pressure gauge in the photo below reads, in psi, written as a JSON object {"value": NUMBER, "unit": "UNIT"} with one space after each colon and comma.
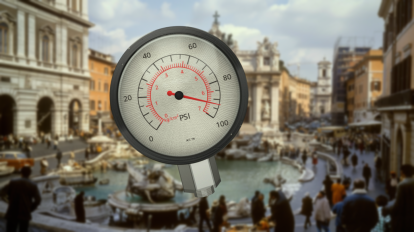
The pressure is {"value": 92.5, "unit": "psi"}
